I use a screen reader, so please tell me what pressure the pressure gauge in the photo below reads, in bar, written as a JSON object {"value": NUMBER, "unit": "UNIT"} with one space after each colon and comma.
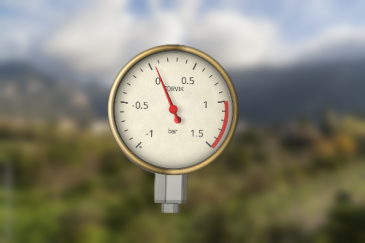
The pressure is {"value": 0.05, "unit": "bar"}
